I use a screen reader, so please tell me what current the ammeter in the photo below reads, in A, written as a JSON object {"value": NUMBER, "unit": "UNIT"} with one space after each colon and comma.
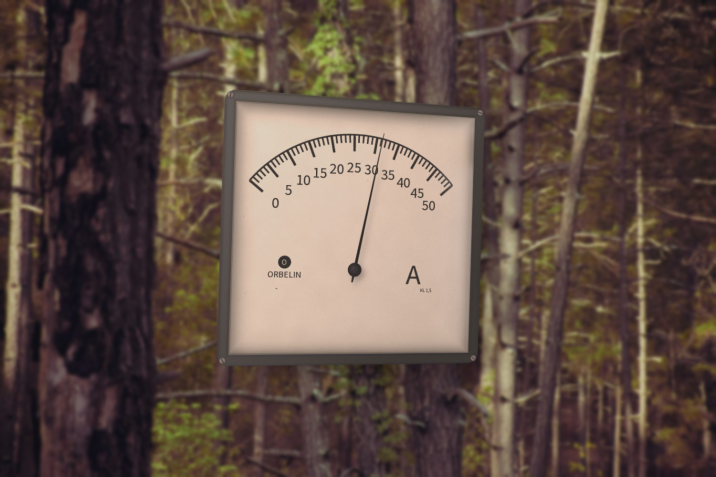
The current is {"value": 31, "unit": "A"}
